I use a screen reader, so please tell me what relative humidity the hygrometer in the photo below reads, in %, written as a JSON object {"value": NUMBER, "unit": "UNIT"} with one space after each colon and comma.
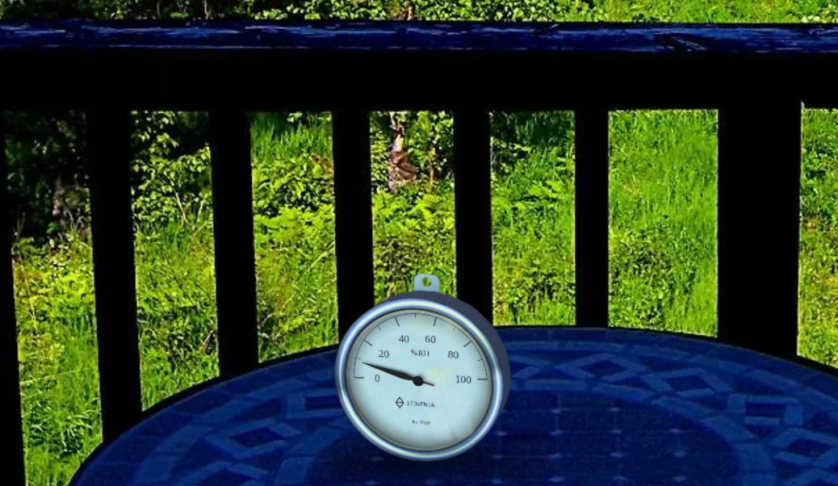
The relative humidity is {"value": 10, "unit": "%"}
